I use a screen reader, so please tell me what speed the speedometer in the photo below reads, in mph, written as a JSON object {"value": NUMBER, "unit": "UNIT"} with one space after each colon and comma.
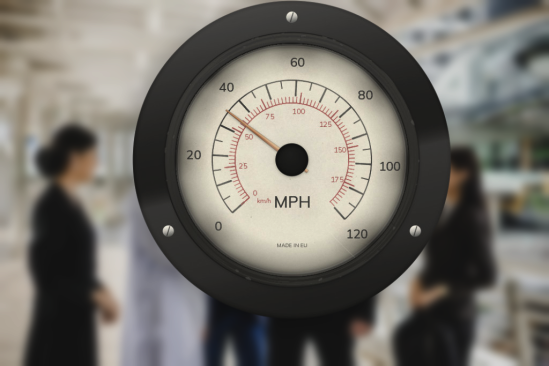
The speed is {"value": 35, "unit": "mph"}
